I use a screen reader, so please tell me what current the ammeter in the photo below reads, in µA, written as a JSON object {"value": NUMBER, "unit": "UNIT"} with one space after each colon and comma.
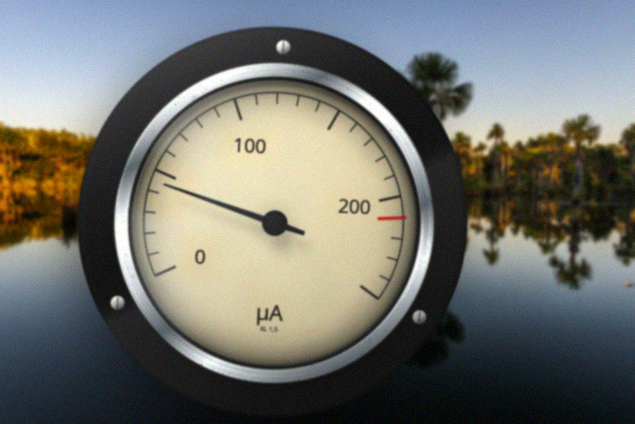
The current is {"value": 45, "unit": "µA"}
